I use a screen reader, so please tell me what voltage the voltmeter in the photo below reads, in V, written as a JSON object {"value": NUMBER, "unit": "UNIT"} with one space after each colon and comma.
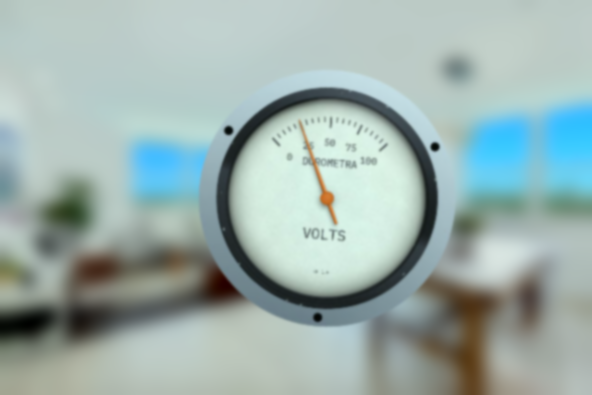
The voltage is {"value": 25, "unit": "V"}
